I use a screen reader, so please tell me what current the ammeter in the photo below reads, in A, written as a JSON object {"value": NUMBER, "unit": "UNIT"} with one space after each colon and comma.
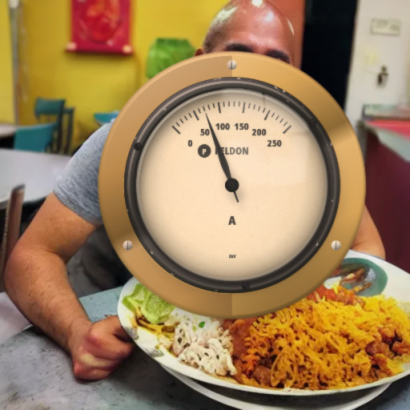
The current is {"value": 70, "unit": "A"}
